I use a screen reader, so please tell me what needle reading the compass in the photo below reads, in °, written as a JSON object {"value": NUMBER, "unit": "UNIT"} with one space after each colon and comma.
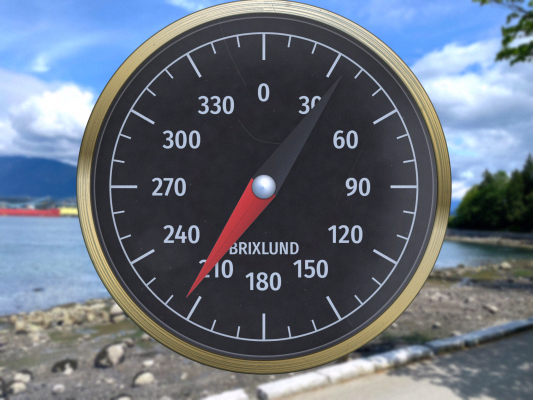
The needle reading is {"value": 215, "unit": "°"}
